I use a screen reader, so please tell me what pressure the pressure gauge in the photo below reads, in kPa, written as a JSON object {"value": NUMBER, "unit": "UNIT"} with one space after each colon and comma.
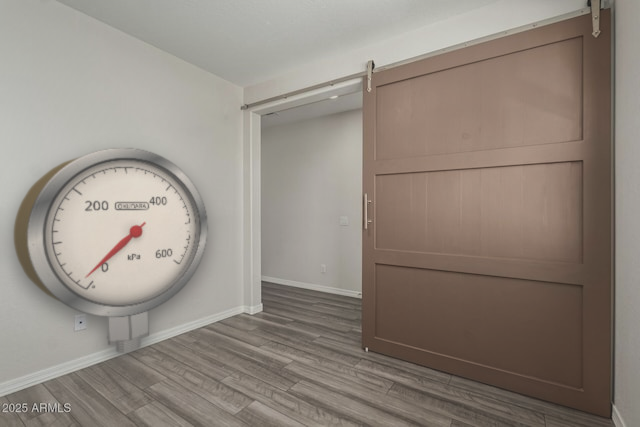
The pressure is {"value": 20, "unit": "kPa"}
